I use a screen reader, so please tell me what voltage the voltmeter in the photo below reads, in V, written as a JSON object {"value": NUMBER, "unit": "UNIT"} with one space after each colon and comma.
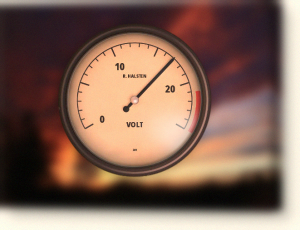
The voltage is {"value": 17, "unit": "V"}
